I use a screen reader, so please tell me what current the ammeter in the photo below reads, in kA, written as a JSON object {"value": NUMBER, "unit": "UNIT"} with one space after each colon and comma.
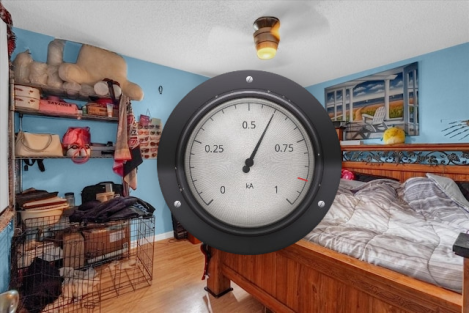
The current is {"value": 0.6, "unit": "kA"}
